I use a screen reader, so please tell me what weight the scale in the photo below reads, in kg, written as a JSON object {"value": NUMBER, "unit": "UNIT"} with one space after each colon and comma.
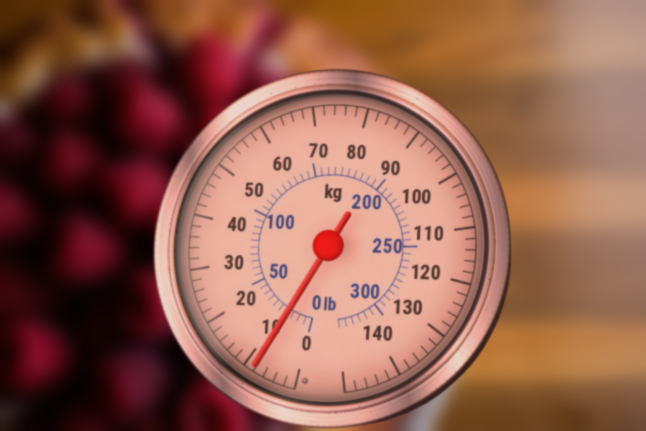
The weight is {"value": 8, "unit": "kg"}
